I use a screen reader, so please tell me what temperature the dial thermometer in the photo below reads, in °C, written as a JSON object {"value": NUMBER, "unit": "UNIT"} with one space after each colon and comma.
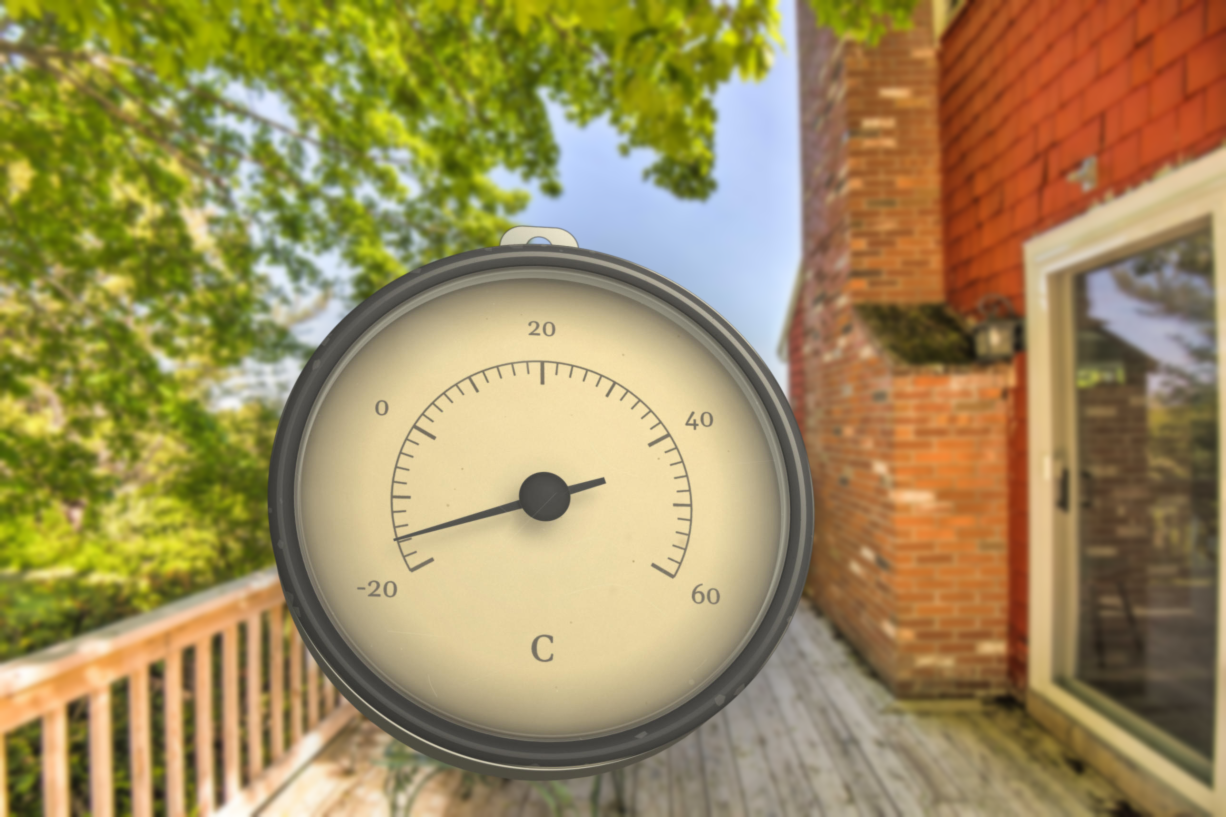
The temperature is {"value": -16, "unit": "°C"}
